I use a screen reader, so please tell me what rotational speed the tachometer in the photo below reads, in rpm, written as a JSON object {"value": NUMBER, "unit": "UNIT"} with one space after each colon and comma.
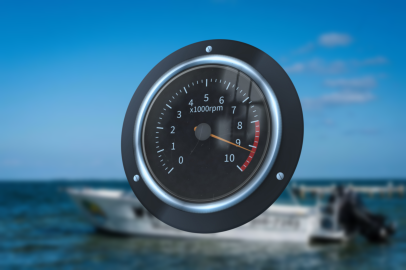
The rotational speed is {"value": 9200, "unit": "rpm"}
